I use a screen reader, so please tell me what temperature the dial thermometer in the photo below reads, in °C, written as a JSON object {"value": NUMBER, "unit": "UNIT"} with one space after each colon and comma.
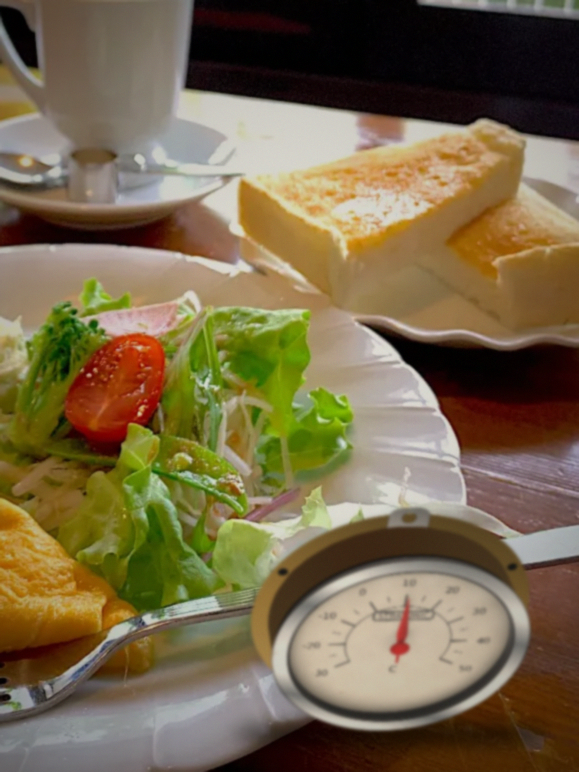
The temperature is {"value": 10, "unit": "°C"}
